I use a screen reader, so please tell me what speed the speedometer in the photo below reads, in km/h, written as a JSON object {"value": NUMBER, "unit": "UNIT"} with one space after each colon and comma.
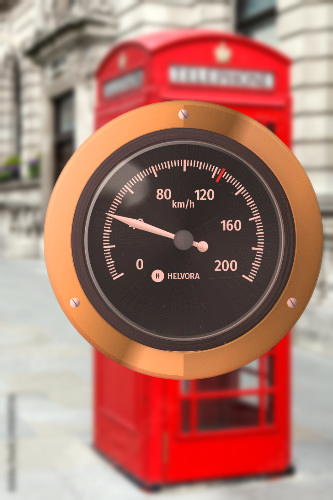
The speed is {"value": 40, "unit": "km/h"}
